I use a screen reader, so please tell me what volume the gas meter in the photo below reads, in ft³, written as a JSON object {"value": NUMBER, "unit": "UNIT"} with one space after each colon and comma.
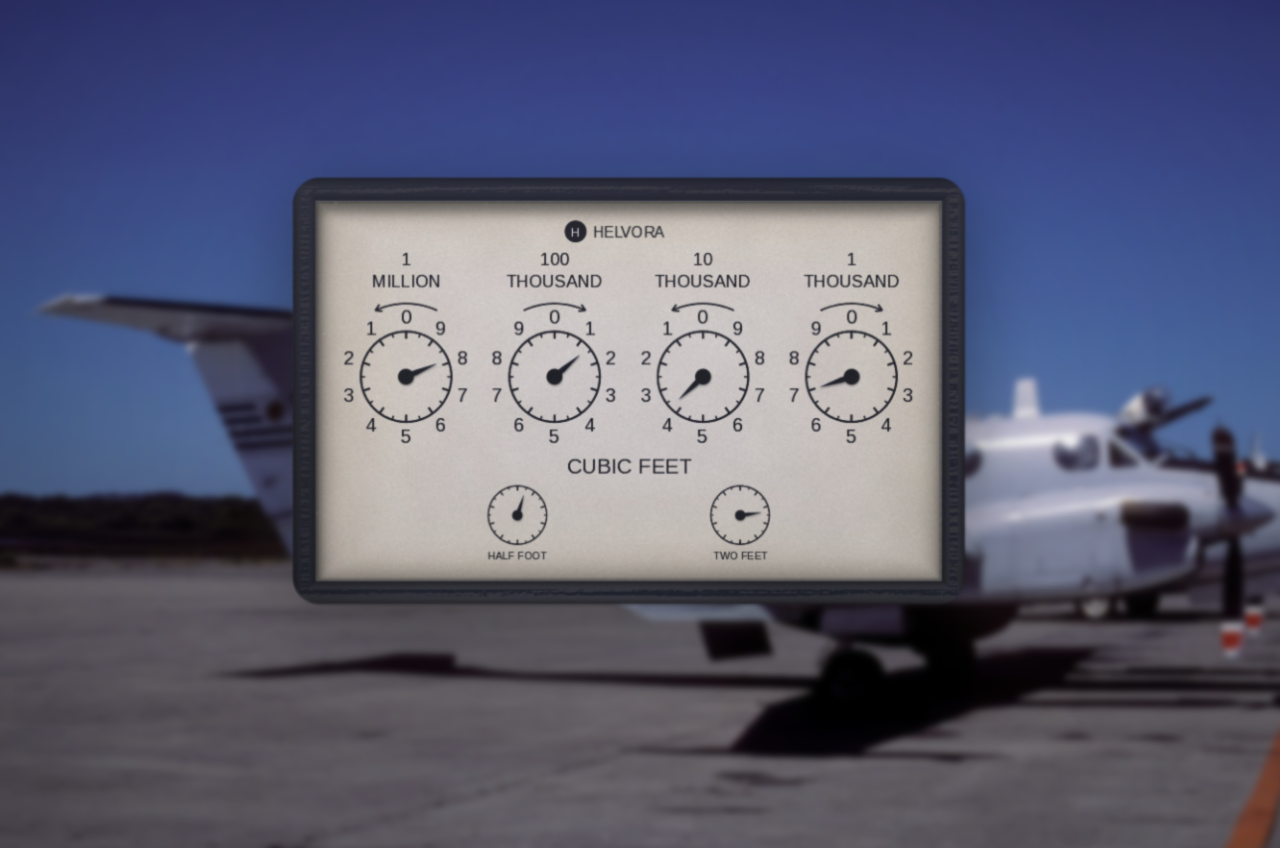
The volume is {"value": 813700, "unit": "ft³"}
